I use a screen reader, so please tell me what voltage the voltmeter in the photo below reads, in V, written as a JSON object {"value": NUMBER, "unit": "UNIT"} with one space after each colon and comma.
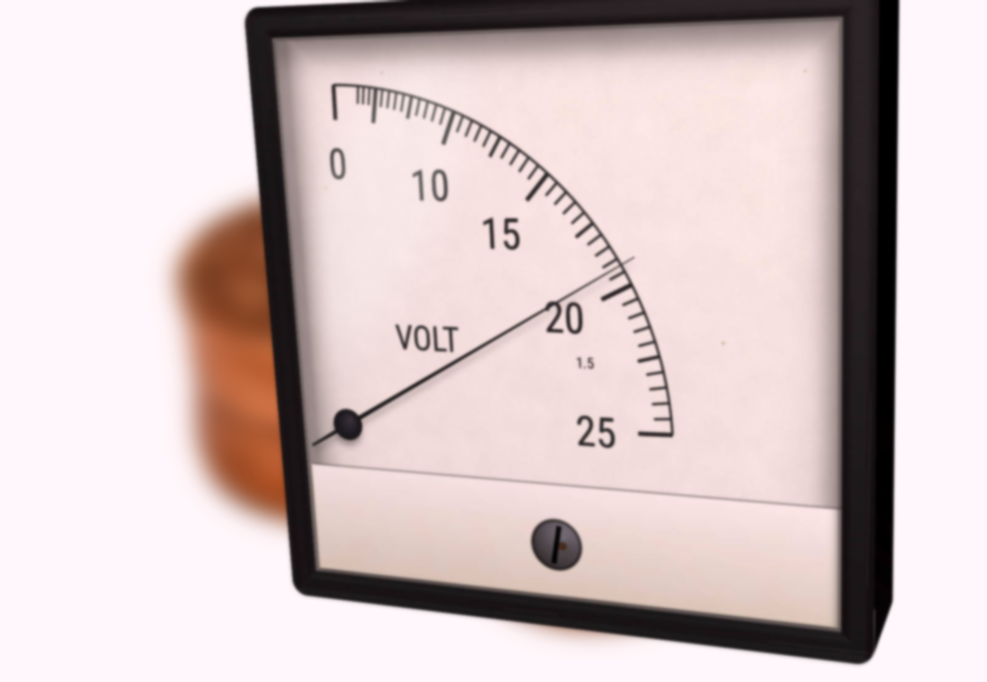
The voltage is {"value": 19.25, "unit": "V"}
